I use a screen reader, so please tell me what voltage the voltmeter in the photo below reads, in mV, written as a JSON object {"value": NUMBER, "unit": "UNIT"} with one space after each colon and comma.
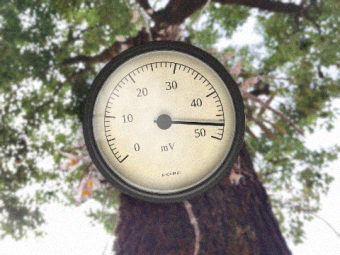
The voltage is {"value": 47, "unit": "mV"}
